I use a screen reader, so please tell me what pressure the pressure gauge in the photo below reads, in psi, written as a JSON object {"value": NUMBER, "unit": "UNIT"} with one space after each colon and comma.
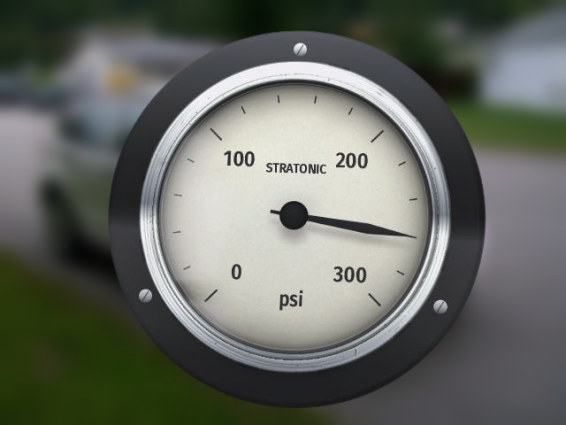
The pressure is {"value": 260, "unit": "psi"}
